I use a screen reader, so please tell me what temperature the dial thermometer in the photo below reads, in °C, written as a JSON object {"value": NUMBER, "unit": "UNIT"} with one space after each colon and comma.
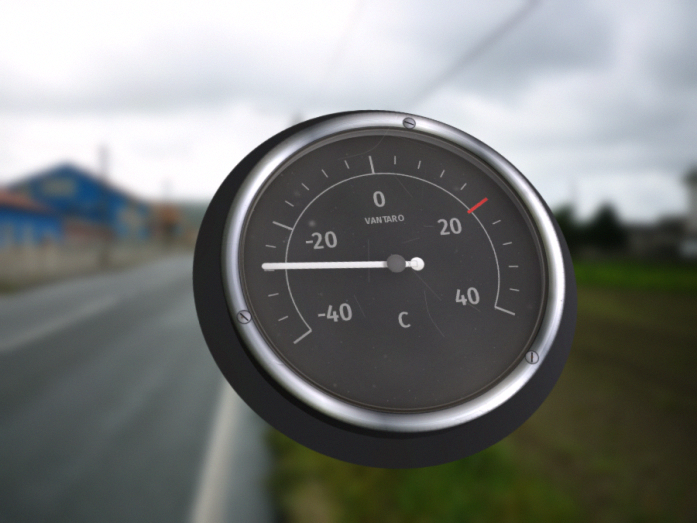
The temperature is {"value": -28, "unit": "°C"}
